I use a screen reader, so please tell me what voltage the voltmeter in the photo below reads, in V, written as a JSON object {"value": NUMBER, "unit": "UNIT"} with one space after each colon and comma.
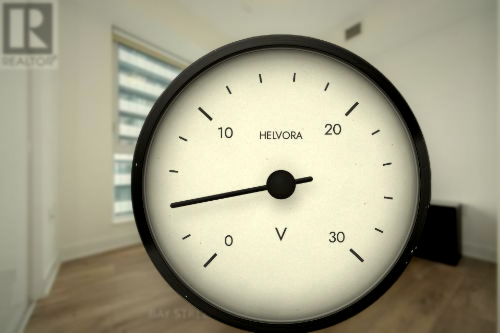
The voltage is {"value": 4, "unit": "V"}
